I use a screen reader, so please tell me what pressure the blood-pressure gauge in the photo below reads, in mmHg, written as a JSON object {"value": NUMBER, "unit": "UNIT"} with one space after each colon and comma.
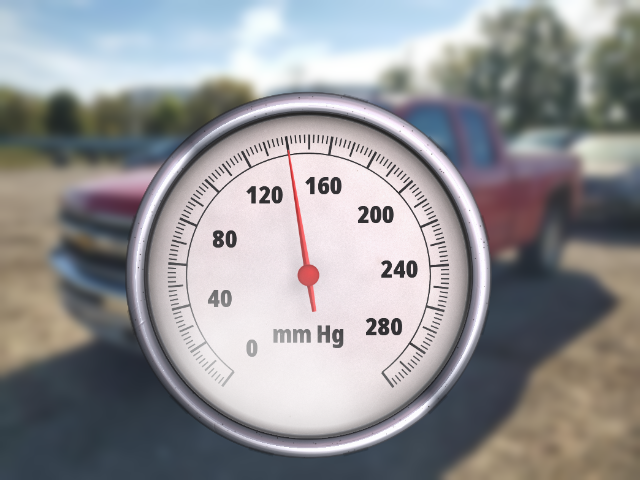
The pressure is {"value": 140, "unit": "mmHg"}
